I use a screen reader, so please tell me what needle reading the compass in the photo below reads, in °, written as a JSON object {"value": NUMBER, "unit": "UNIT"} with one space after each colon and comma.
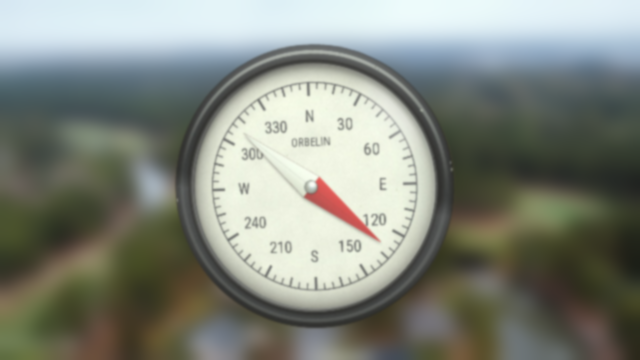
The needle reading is {"value": 130, "unit": "°"}
